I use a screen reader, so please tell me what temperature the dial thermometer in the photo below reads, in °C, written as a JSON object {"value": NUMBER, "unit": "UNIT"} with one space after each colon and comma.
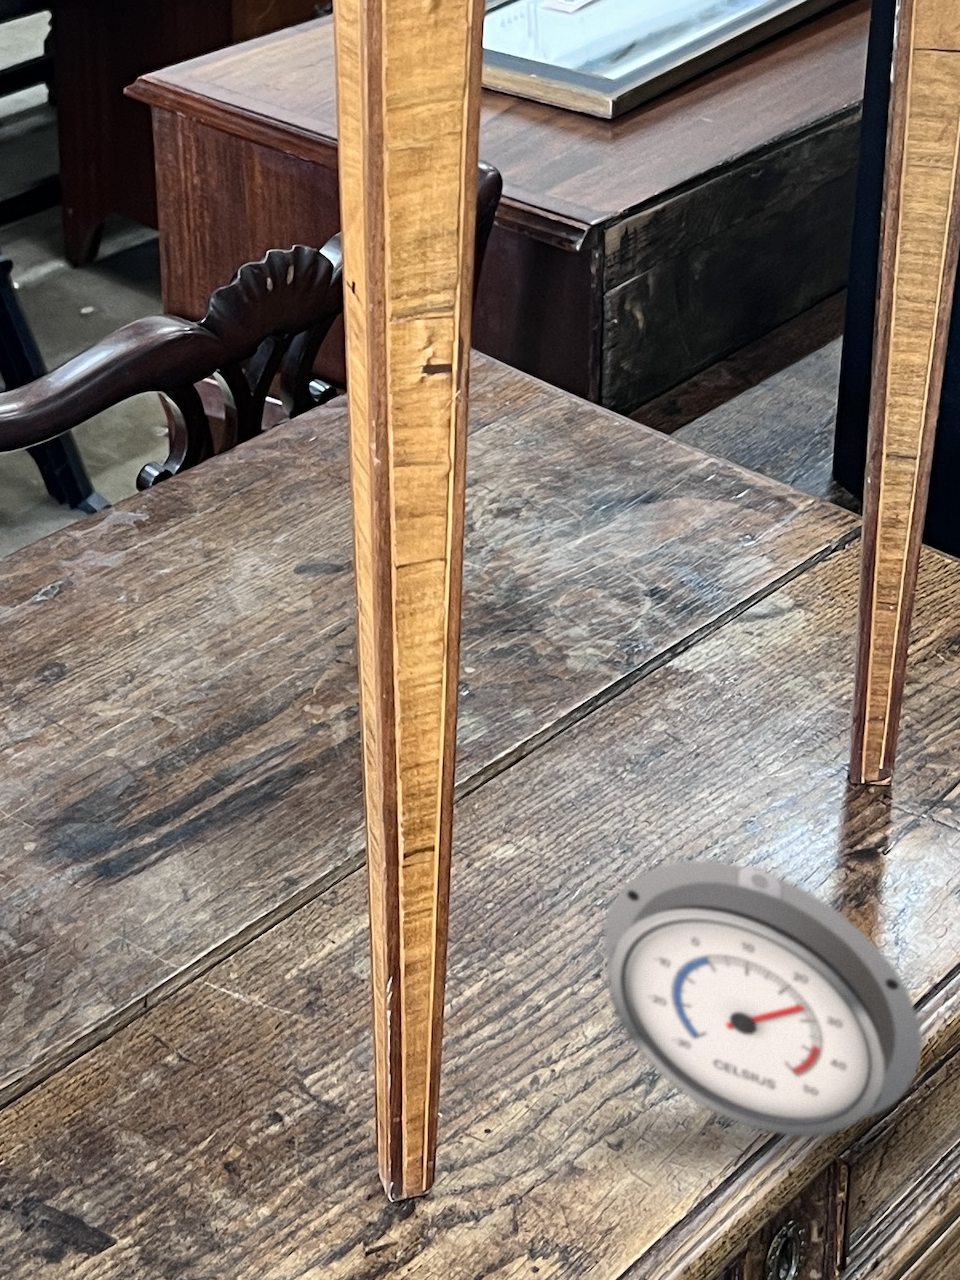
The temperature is {"value": 25, "unit": "°C"}
